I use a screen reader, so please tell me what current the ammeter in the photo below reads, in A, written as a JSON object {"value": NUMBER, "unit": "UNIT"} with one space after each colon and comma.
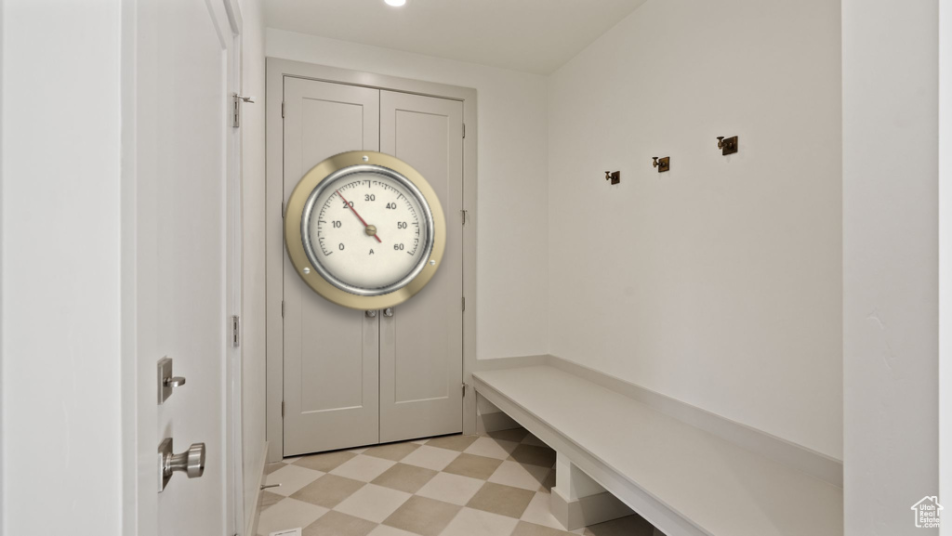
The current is {"value": 20, "unit": "A"}
